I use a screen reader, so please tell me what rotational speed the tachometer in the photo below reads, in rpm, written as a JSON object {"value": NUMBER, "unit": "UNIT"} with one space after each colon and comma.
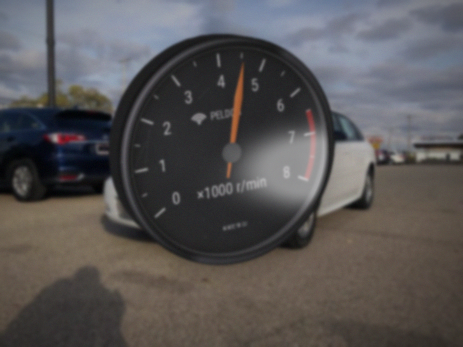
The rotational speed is {"value": 4500, "unit": "rpm"}
